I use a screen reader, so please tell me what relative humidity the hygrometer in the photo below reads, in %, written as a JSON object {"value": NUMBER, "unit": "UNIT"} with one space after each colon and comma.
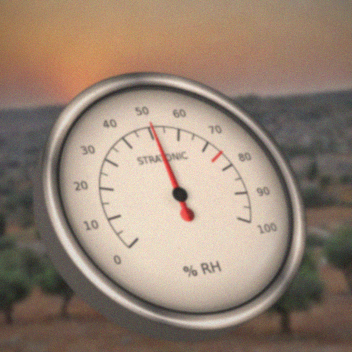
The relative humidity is {"value": 50, "unit": "%"}
